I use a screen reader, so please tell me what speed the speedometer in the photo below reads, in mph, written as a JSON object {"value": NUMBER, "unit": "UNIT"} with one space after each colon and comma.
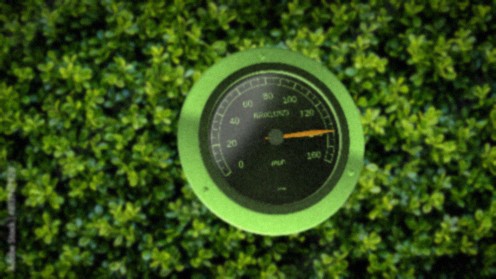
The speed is {"value": 140, "unit": "mph"}
